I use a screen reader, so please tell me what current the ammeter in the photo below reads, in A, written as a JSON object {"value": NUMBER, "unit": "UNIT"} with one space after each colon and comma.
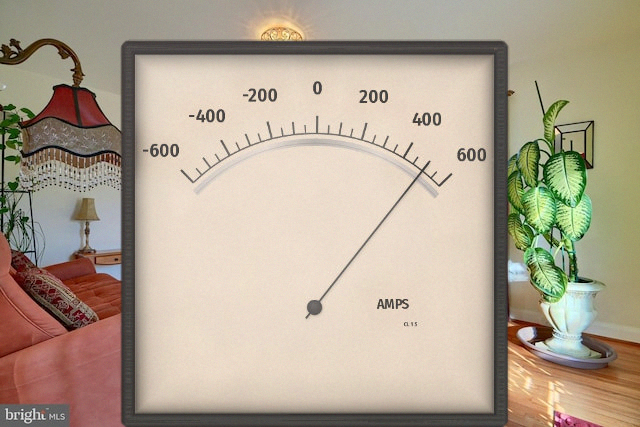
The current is {"value": 500, "unit": "A"}
